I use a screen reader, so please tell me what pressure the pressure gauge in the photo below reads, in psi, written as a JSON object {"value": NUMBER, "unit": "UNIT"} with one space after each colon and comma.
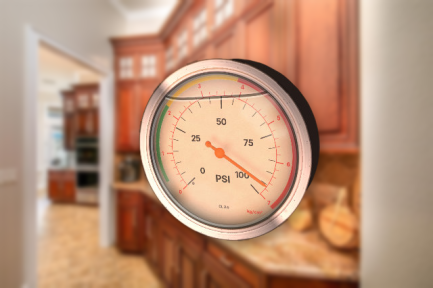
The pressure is {"value": 95, "unit": "psi"}
